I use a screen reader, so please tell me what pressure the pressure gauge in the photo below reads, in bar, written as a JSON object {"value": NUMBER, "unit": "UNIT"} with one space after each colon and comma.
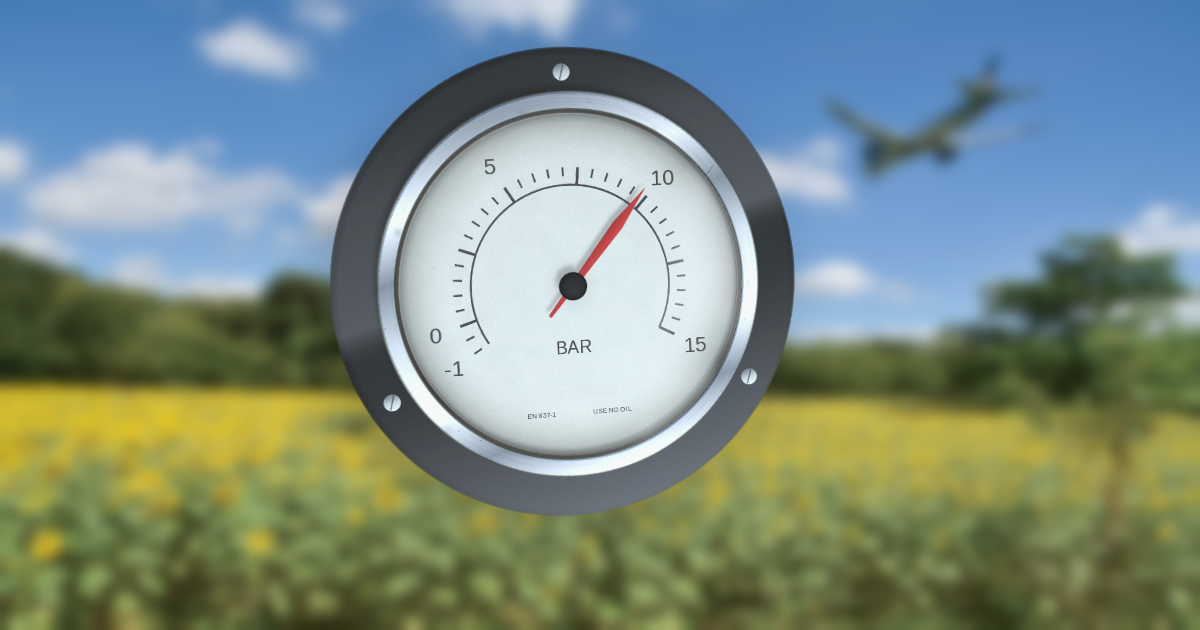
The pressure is {"value": 9.75, "unit": "bar"}
